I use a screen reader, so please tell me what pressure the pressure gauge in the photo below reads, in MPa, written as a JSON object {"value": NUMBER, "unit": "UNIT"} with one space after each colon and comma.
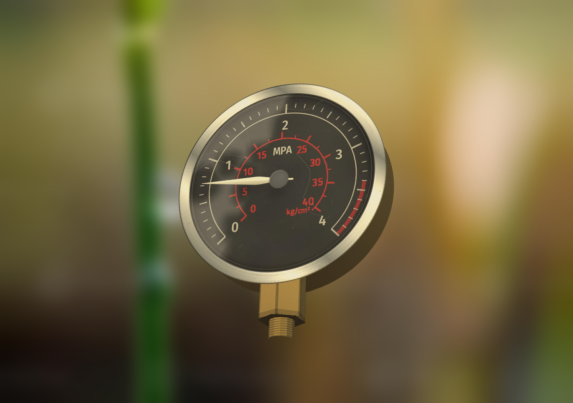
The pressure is {"value": 0.7, "unit": "MPa"}
